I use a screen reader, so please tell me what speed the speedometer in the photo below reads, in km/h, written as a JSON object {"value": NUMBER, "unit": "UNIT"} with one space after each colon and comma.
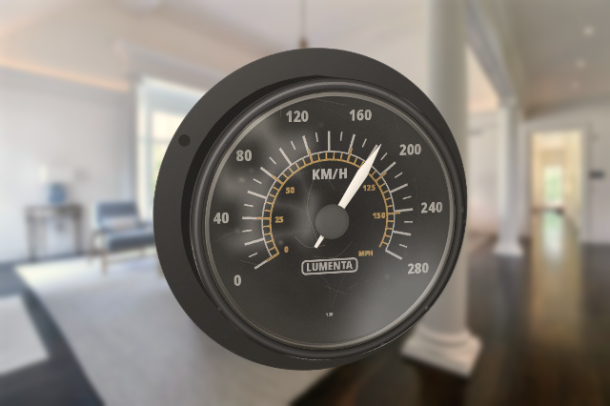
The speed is {"value": 180, "unit": "km/h"}
